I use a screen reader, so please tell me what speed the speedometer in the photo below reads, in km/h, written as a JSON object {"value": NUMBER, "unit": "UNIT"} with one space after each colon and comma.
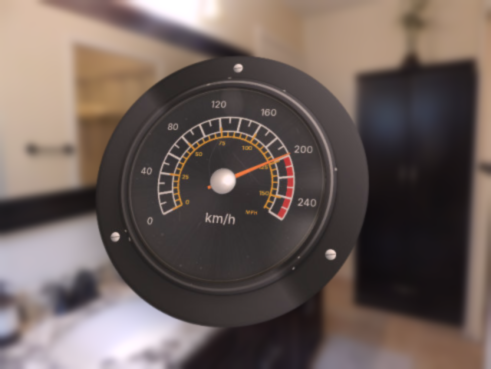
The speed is {"value": 200, "unit": "km/h"}
